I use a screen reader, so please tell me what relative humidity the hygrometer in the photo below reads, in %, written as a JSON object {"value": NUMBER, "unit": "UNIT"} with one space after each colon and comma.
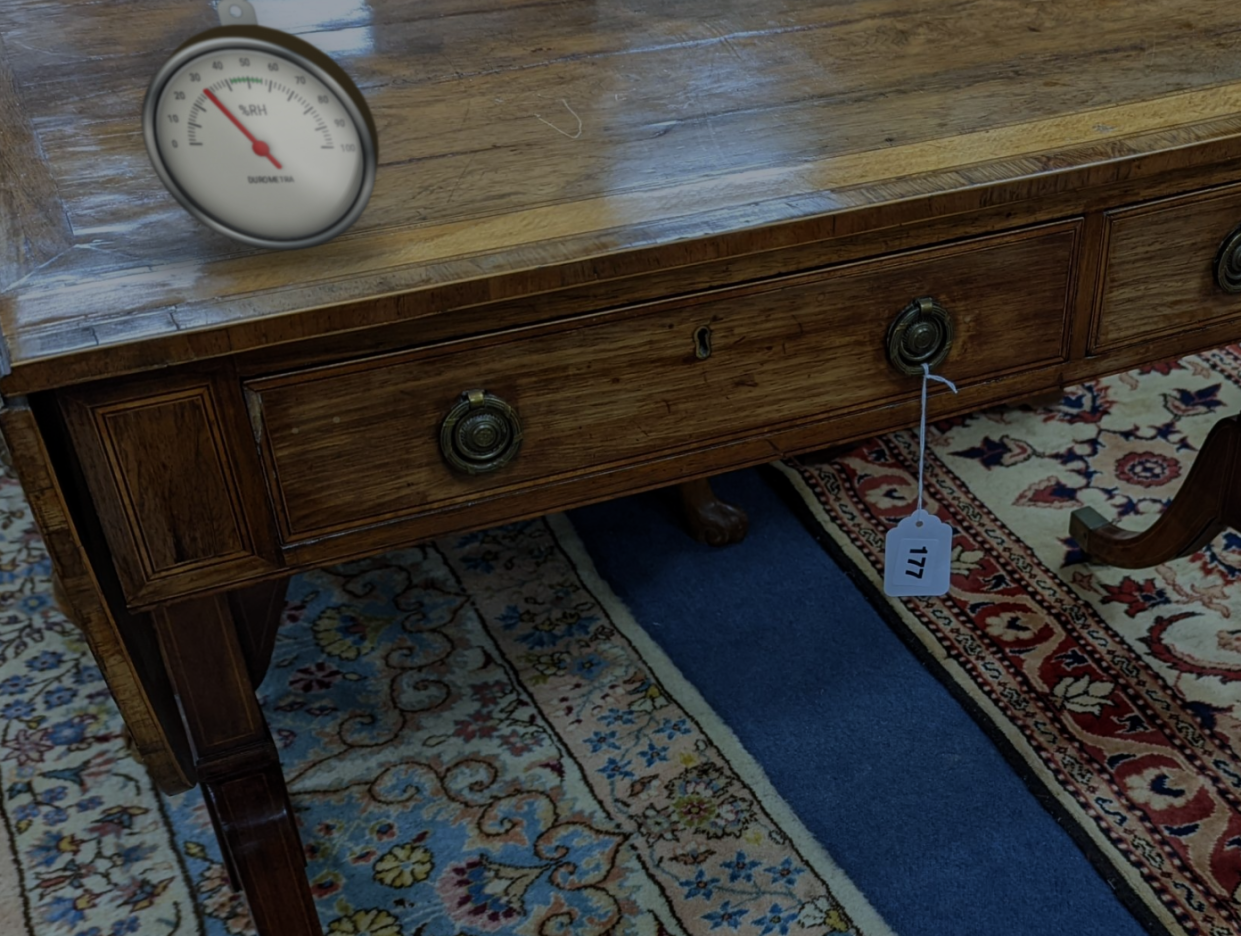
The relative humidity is {"value": 30, "unit": "%"}
